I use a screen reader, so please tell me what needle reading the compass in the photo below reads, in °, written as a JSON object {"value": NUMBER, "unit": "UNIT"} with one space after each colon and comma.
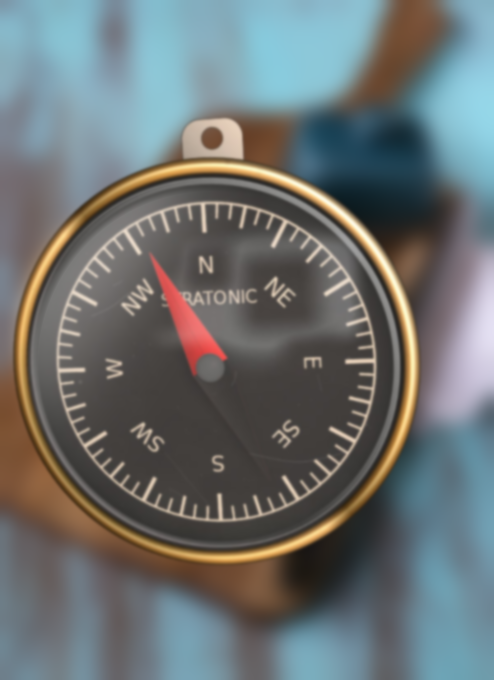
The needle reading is {"value": 335, "unit": "°"}
